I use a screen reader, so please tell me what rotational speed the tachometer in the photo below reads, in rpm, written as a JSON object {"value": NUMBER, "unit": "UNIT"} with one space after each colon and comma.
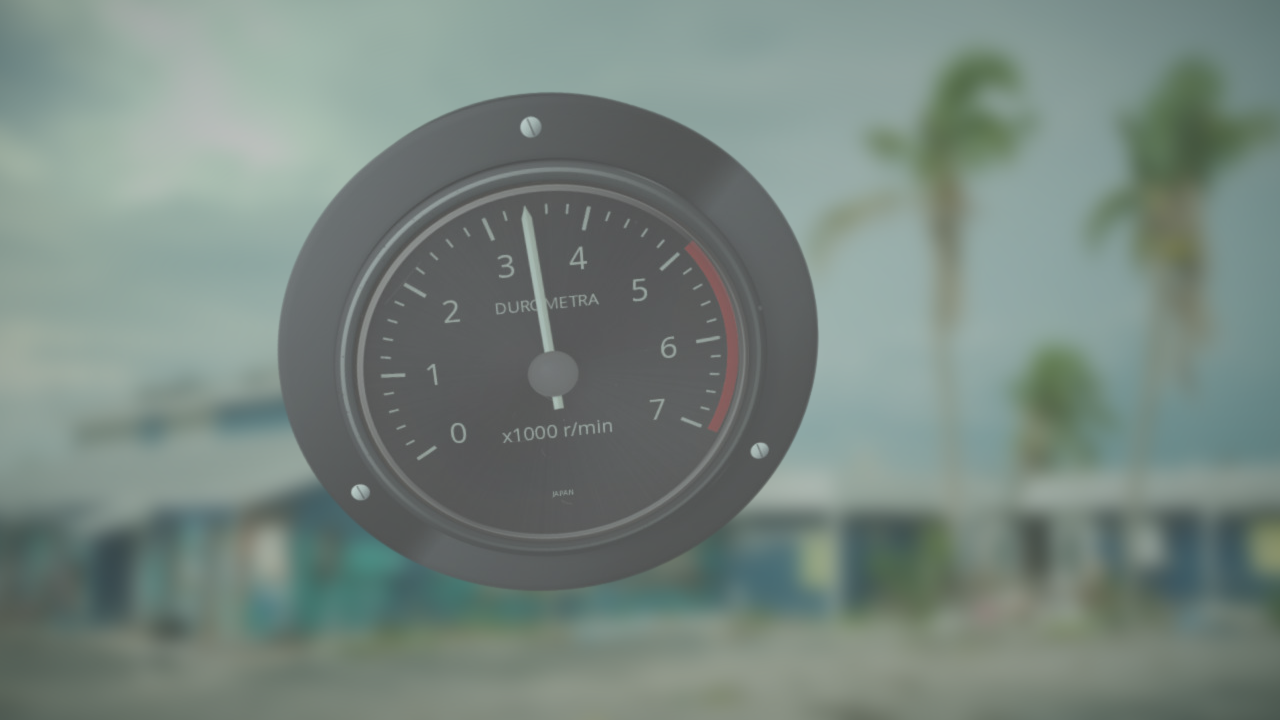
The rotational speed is {"value": 3400, "unit": "rpm"}
